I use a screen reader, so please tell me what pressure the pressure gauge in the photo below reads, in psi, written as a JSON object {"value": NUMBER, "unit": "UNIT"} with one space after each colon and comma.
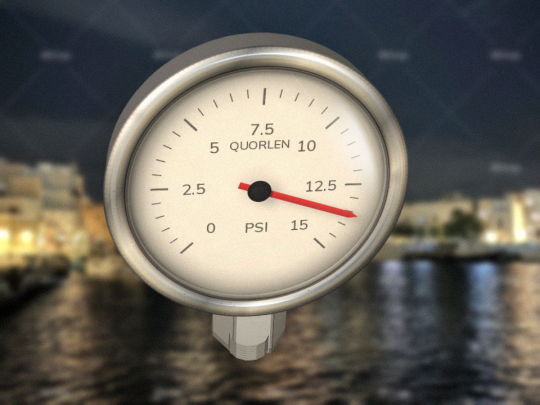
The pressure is {"value": 13.5, "unit": "psi"}
